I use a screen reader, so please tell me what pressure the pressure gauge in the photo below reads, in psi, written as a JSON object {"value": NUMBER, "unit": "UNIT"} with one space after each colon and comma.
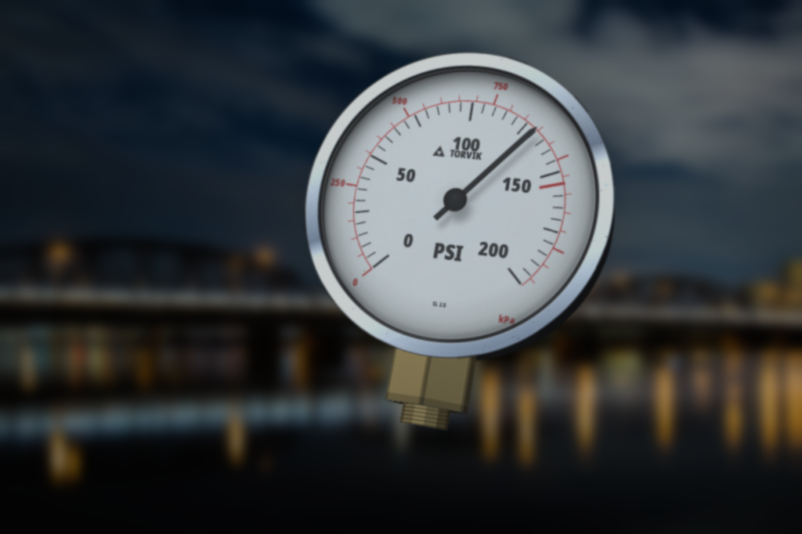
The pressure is {"value": 130, "unit": "psi"}
